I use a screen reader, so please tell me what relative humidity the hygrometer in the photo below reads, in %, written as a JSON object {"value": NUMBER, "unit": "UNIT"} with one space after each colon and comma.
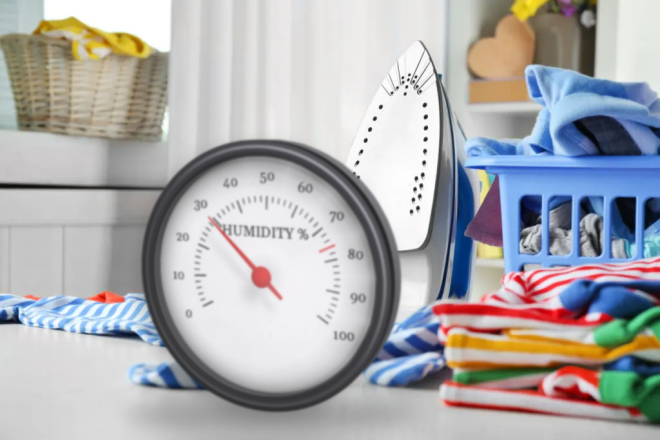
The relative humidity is {"value": 30, "unit": "%"}
